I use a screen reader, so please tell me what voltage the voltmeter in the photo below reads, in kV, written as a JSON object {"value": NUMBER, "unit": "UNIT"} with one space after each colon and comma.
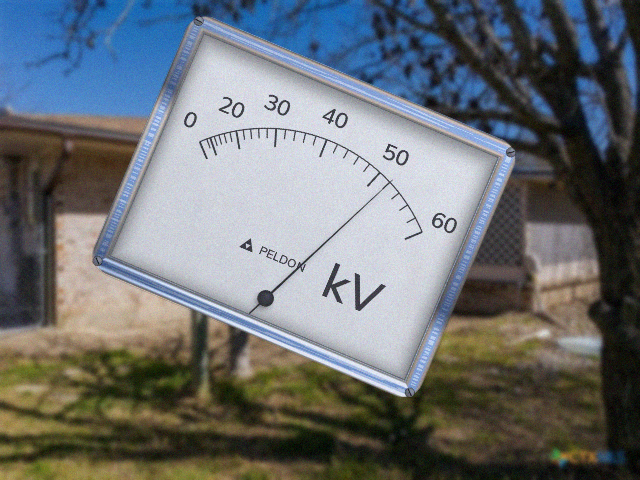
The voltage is {"value": 52, "unit": "kV"}
